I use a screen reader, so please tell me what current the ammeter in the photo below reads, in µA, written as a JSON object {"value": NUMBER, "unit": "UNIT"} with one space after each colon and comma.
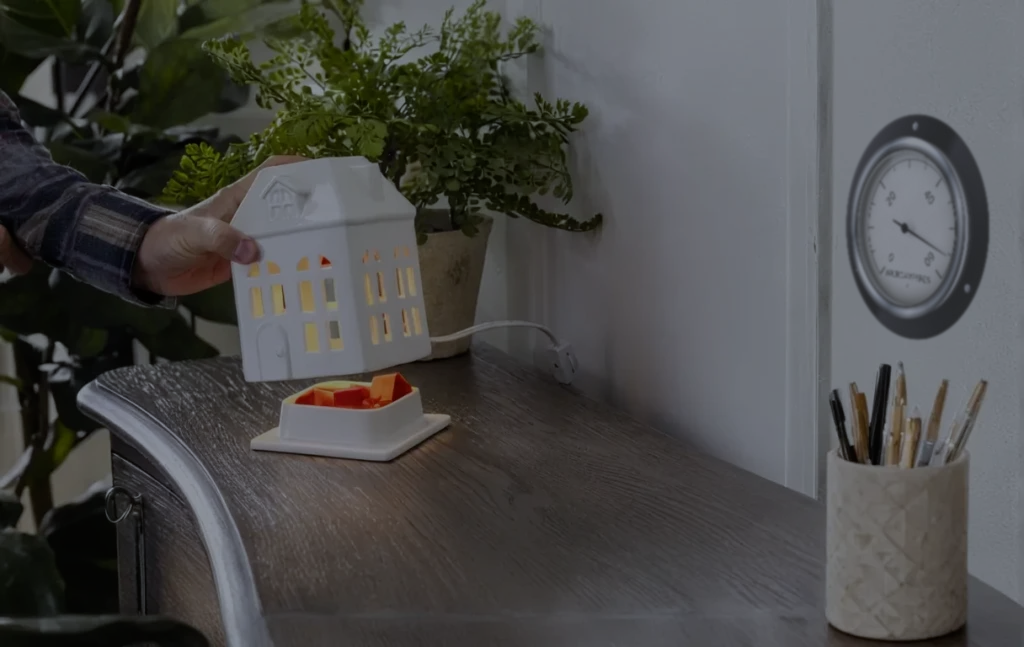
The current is {"value": 55, "unit": "µA"}
